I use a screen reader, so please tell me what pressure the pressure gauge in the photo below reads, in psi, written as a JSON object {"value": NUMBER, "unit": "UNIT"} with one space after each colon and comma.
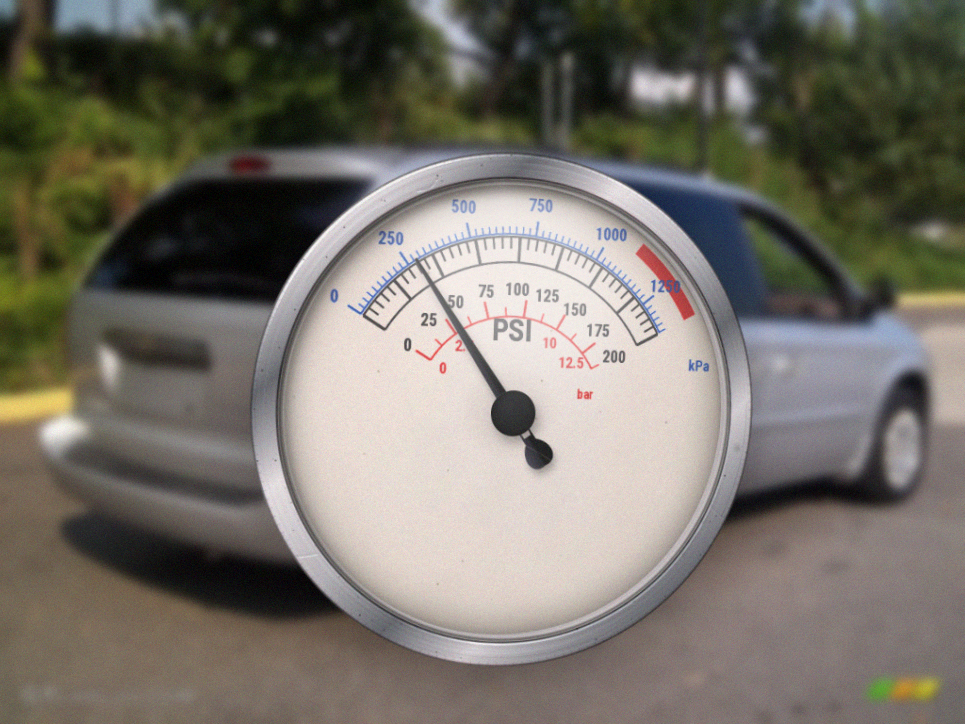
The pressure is {"value": 40, "unit": "psi"}
